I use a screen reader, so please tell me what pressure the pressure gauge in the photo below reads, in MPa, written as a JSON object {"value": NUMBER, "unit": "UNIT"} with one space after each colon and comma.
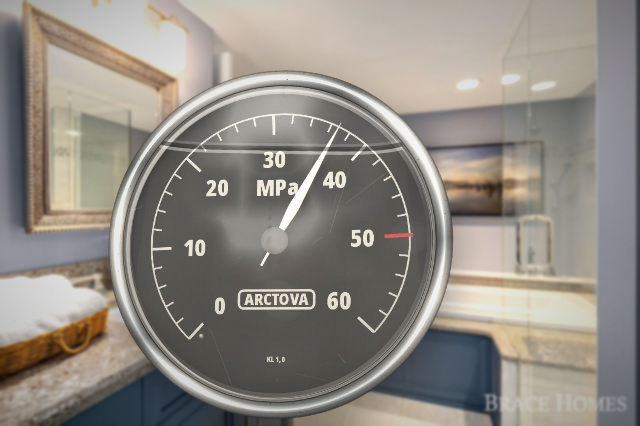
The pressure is {"value": 37, "unit": "MPa"}
